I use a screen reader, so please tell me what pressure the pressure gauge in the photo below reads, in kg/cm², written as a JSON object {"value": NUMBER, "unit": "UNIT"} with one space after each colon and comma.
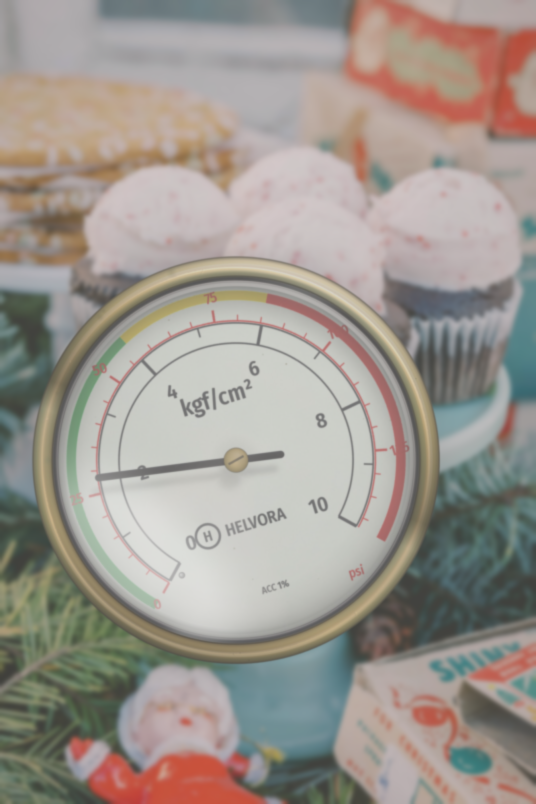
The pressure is {"value": 2, "unit": "kg/cm²"}
